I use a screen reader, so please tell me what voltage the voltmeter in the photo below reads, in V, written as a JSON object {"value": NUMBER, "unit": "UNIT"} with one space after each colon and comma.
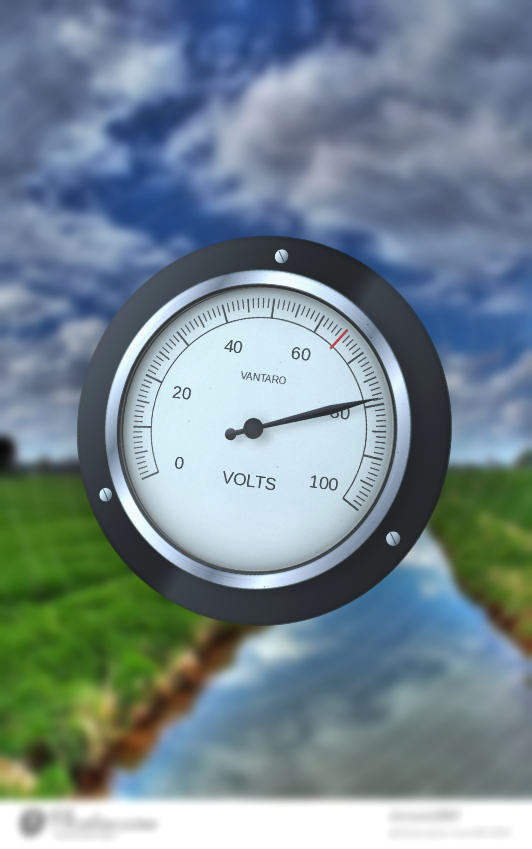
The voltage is {"value": 79, "unit": "V"}
